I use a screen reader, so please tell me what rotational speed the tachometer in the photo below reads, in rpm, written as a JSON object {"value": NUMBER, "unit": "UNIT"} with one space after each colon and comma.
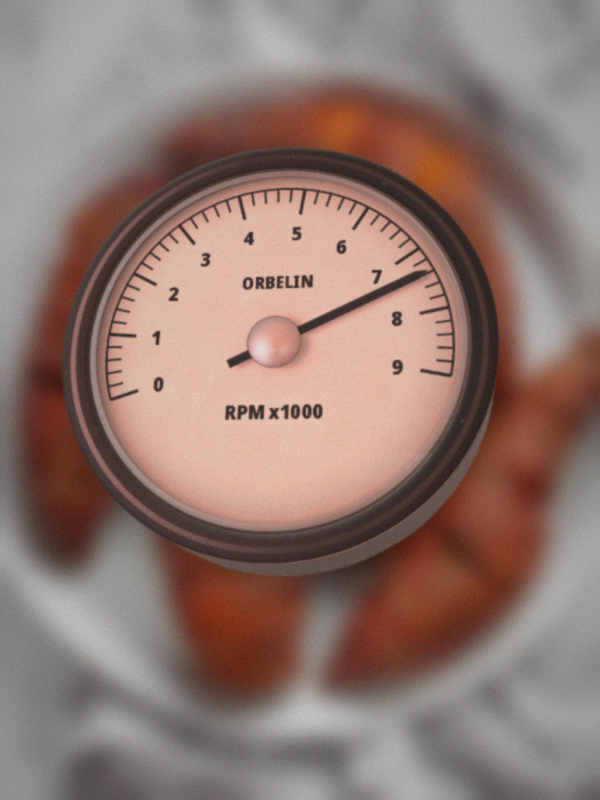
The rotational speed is {"value": 7400, "unit": "rpm"}
